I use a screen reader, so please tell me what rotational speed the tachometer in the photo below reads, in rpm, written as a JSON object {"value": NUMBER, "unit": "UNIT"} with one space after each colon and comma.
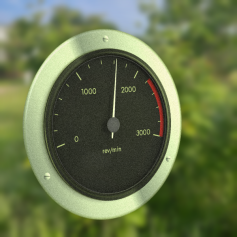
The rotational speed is {"value": 1600, "unit": "rpm"}
